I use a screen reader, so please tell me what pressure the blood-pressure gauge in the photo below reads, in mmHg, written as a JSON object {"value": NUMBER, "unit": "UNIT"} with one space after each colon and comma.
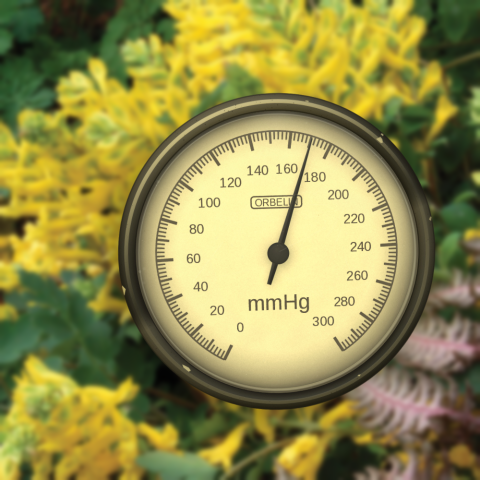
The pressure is {"value": 170, "unit": "mmHg"}
